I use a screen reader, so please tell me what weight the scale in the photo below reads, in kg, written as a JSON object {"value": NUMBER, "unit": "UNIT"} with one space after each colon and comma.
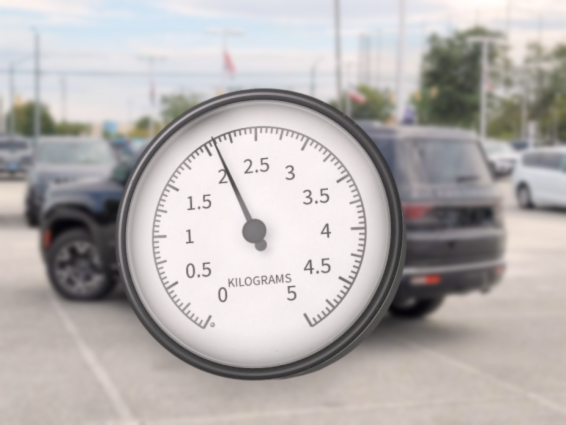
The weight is {"value": 2.1, "unit": "kg"}
